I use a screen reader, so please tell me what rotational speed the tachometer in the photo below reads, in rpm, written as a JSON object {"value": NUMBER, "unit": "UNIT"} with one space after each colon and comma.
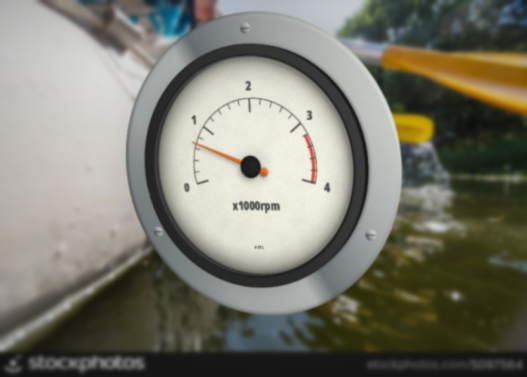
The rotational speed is {"value": 700, "unit": "rpm"}
